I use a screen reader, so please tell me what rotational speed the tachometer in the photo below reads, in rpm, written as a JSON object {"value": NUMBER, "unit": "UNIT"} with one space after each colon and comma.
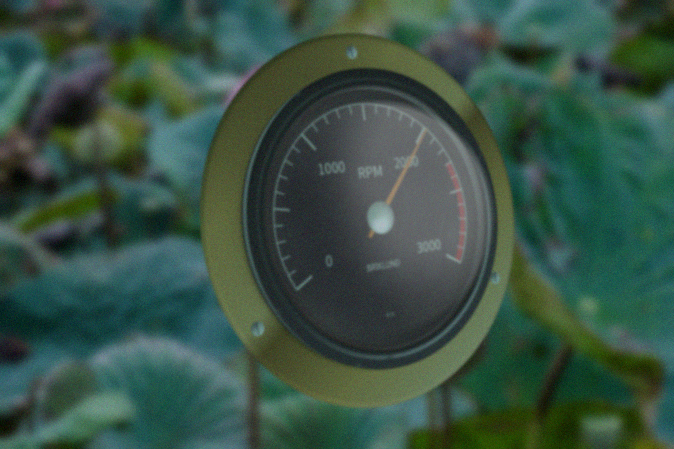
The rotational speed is {"value": 2000, "unit": "rpm"}
